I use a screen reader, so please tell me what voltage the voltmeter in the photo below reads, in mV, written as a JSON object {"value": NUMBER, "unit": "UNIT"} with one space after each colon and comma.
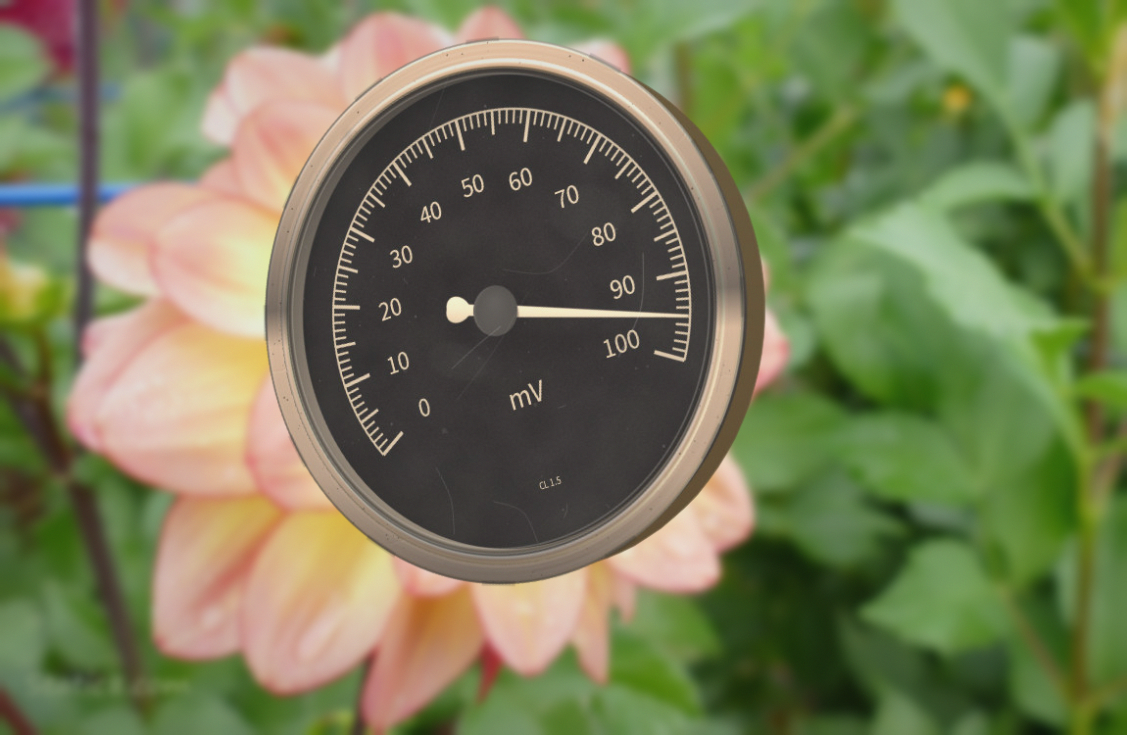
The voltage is {"value": 95, "unit": "mV"}
